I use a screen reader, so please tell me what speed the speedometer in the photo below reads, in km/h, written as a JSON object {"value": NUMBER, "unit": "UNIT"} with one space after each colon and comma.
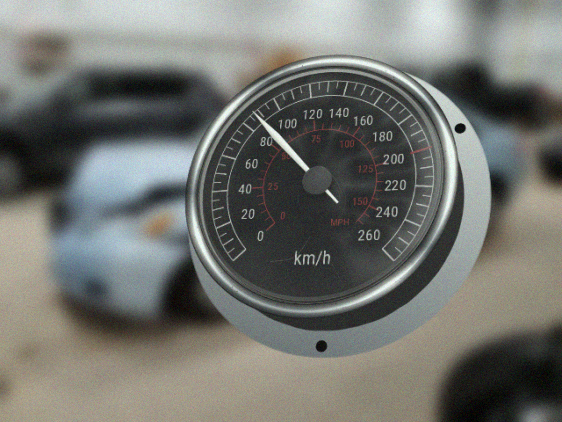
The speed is {"value": 87.5, "unit": "km/h"}
